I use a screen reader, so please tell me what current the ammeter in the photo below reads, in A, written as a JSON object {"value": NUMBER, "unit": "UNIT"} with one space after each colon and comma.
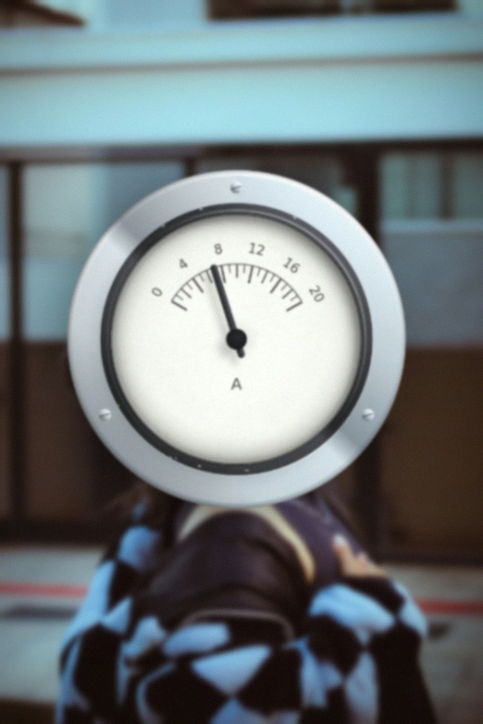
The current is {"value": 7, "unit": "A"}
